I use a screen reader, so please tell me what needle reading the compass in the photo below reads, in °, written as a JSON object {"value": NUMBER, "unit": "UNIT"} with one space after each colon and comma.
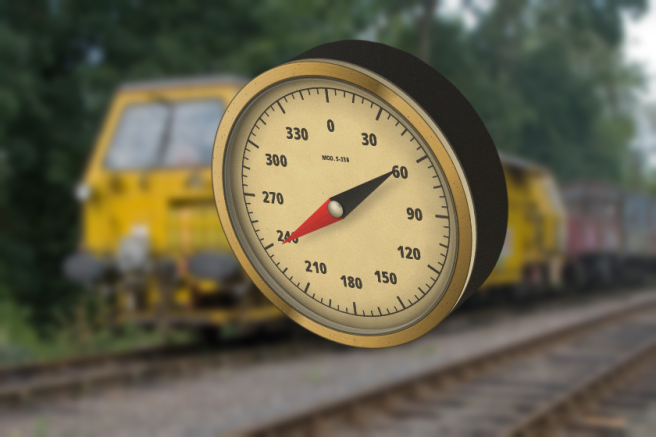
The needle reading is {"value": 237.5, "unit": "°"}
